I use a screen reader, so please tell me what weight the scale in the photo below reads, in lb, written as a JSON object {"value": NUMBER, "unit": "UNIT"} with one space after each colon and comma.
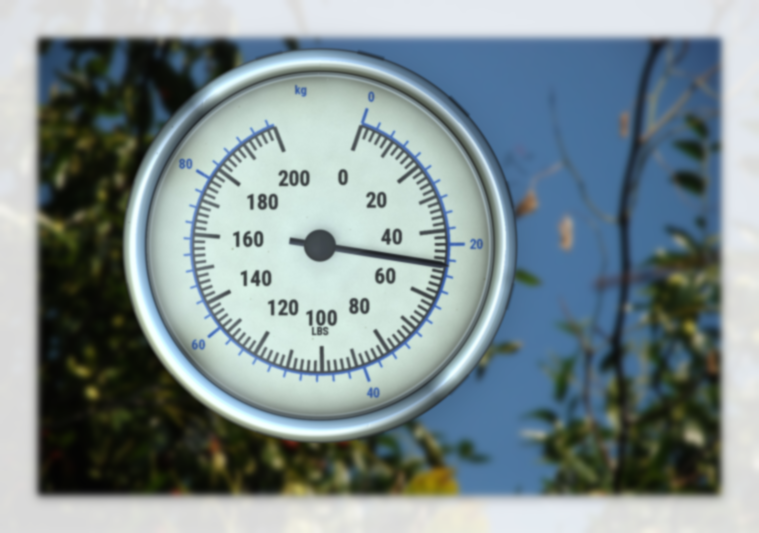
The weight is {"value": 50, "unit": "lb"}
